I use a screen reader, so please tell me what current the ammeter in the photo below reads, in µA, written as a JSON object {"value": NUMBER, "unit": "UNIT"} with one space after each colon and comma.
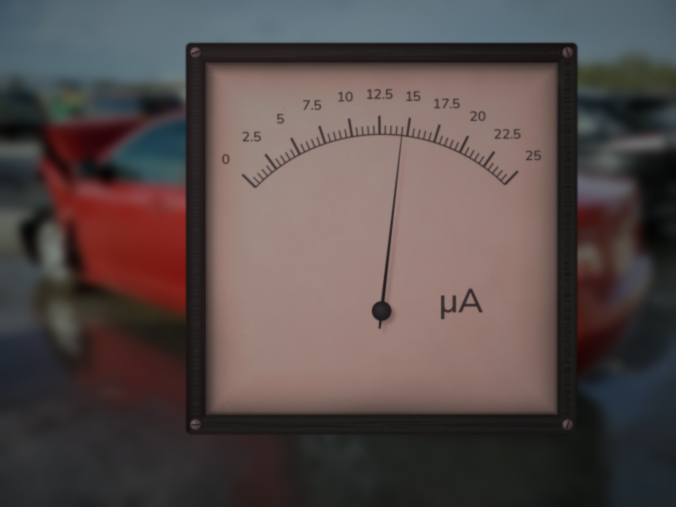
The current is {"value": 14.5, "unit": "µA"}
